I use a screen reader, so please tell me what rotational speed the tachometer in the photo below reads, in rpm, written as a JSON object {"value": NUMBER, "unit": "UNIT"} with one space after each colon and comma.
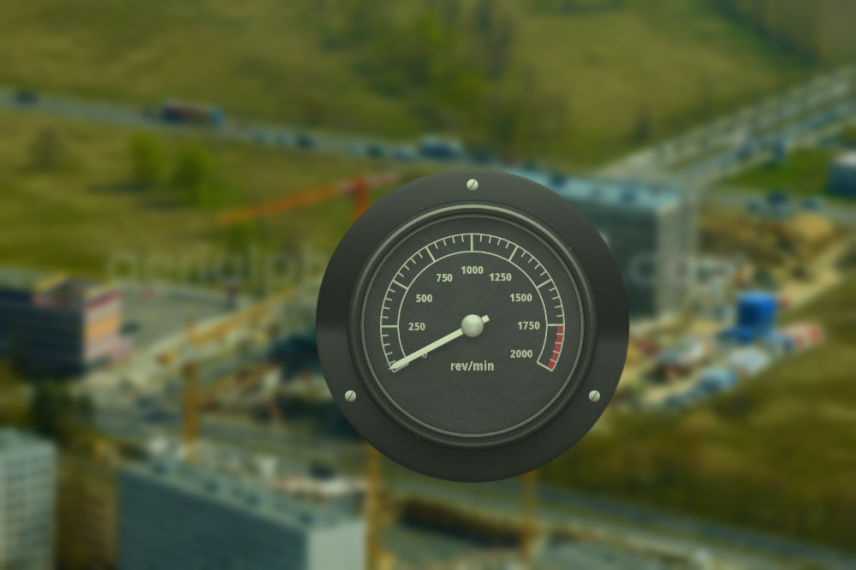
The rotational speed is {"value": 25, "unit": "rpm"}
